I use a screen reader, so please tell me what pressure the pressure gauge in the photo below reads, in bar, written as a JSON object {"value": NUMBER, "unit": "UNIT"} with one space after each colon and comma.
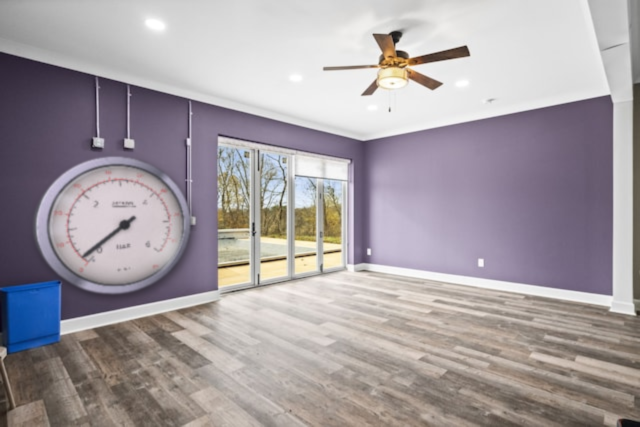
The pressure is {"value": 0.2, "unit": "bar"}
